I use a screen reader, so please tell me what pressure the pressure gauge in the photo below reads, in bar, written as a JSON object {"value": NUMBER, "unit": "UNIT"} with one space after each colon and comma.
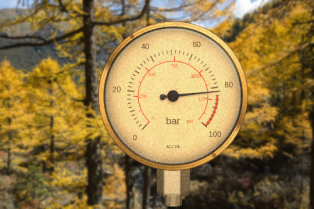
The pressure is {"value": 82, "unit": "bar"}
